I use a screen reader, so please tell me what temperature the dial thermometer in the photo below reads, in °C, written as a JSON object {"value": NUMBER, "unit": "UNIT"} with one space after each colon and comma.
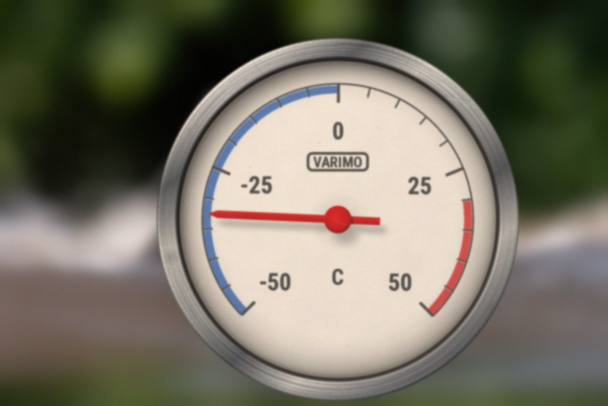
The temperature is {"value": -32.5, "unit": "°C"}
